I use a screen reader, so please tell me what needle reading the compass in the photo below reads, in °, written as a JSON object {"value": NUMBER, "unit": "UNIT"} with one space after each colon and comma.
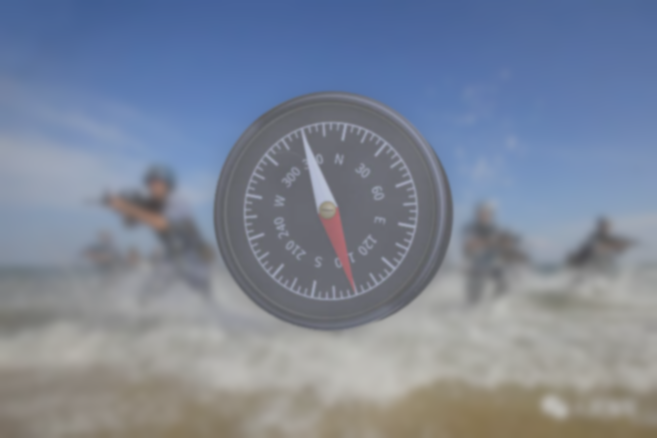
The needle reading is {"value": 150, "unit": "°"}
